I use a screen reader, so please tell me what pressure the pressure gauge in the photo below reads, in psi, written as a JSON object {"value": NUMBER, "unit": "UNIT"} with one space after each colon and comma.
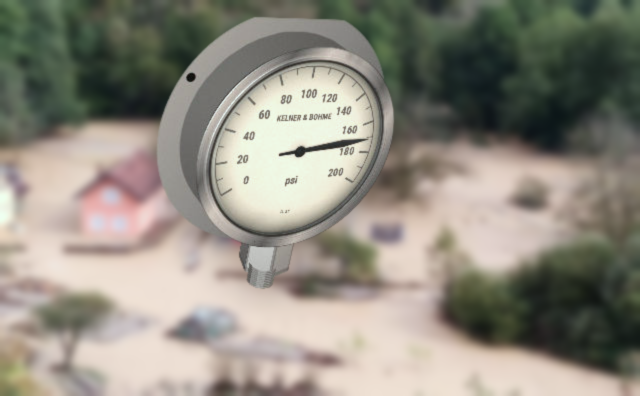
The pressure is {"value": 170, "unit": "psi"}
